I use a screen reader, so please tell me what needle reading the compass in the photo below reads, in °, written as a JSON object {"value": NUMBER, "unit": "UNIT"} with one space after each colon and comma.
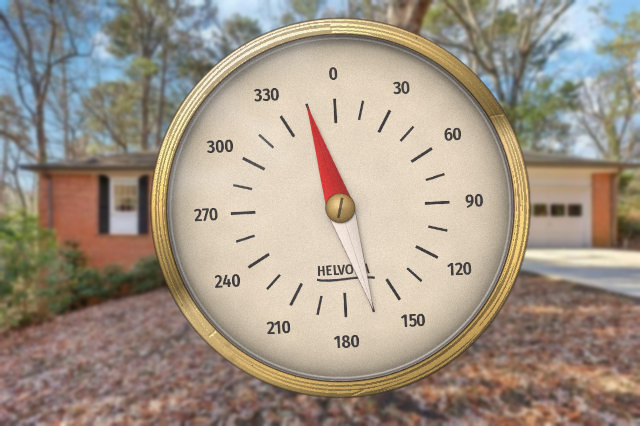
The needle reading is {"value": 345, "unit": "°"}
